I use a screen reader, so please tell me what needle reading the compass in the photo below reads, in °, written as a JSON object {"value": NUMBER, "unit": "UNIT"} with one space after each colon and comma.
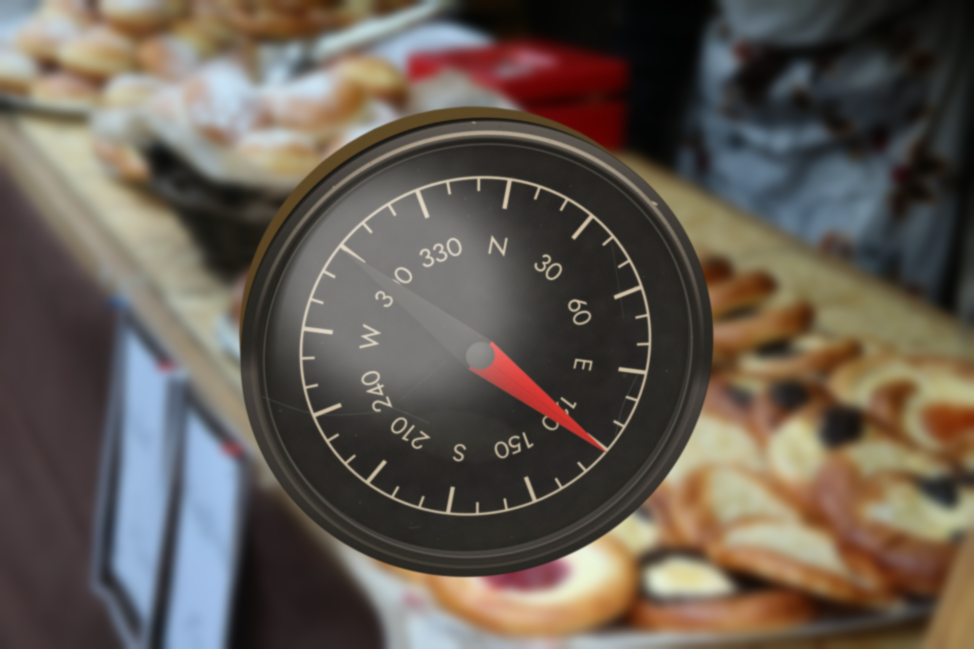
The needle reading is {"value": 120, "unit": "°"}
